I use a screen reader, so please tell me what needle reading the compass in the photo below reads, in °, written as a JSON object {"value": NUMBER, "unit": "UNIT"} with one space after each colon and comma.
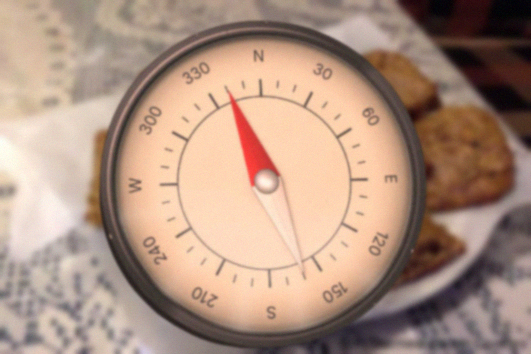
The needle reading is {"value": 340, "unit": "°"}
